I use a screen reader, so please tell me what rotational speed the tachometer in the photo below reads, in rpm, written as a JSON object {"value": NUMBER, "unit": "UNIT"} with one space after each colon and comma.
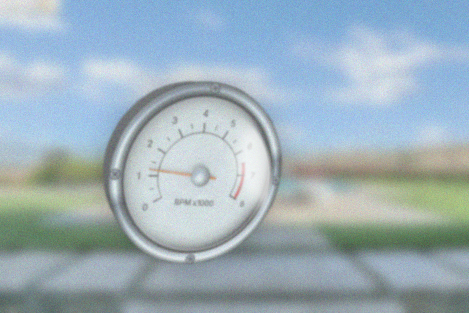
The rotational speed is {"value": 1250, "unit": "rpm"}
